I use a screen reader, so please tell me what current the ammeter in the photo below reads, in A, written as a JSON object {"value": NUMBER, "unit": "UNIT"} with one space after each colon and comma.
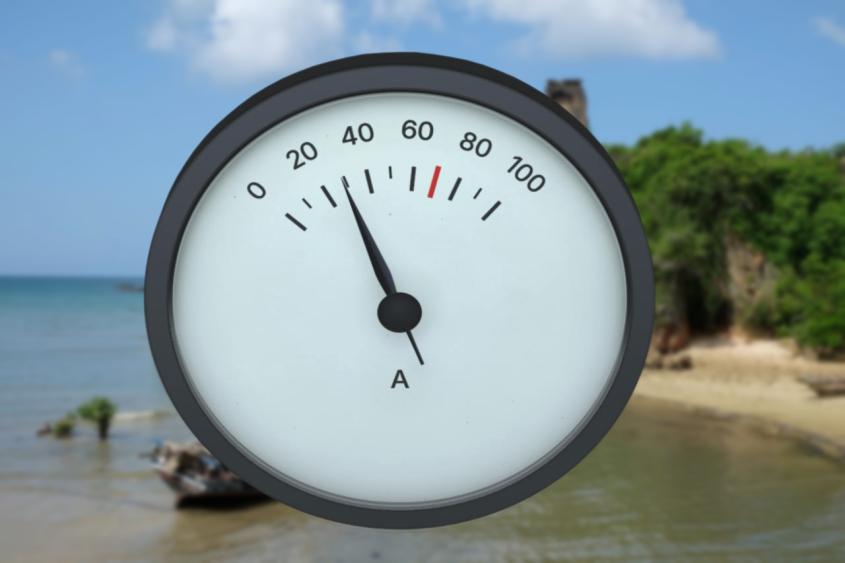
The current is {"value": 30, "unit": "A"}
